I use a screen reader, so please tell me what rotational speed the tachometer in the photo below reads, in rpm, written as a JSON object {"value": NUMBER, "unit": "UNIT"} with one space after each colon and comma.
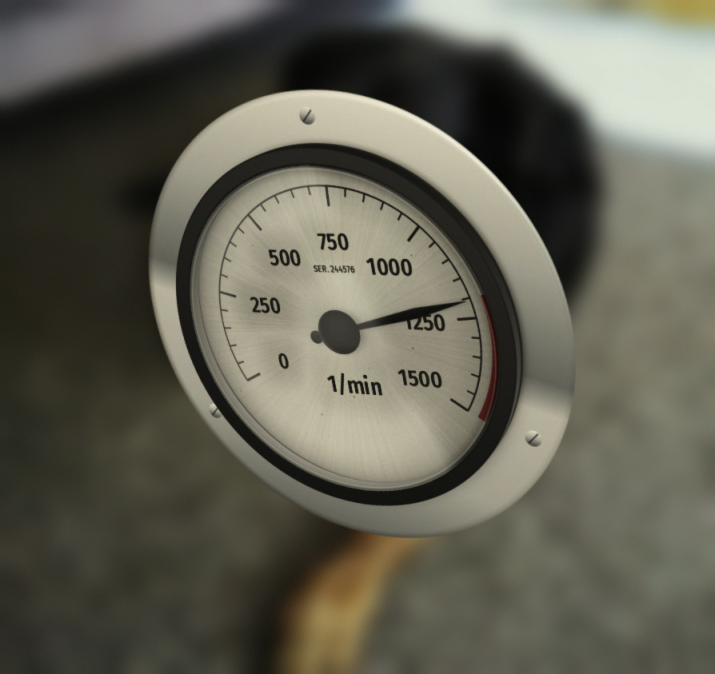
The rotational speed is {"value": 1200, "unit": "rpm"}
